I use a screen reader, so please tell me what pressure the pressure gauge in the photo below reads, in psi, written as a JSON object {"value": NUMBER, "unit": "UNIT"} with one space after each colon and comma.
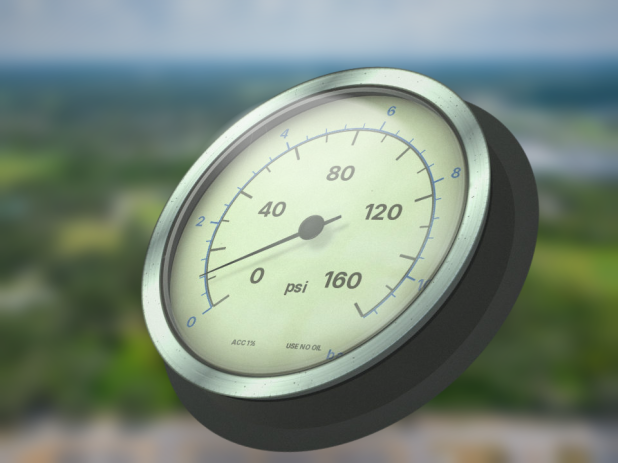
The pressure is {"value": 10, "unit": "psi"}
